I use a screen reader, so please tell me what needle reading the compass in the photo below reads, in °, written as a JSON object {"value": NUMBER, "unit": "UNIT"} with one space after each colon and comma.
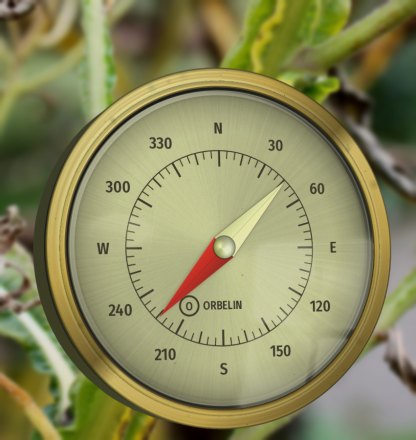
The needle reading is {"value": 225, "unit": "°"}
